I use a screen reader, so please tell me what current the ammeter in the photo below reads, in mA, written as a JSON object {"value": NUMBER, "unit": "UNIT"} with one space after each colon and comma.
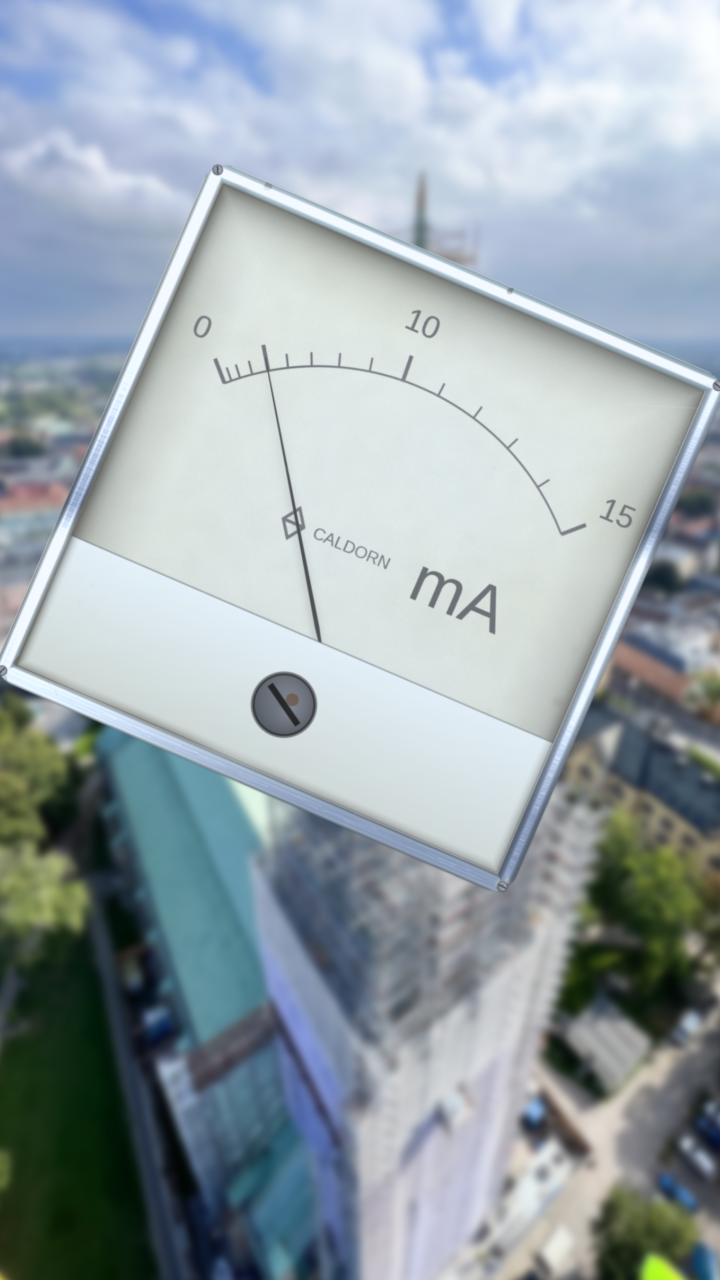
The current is {"value": 5, "unit": "mA"}
